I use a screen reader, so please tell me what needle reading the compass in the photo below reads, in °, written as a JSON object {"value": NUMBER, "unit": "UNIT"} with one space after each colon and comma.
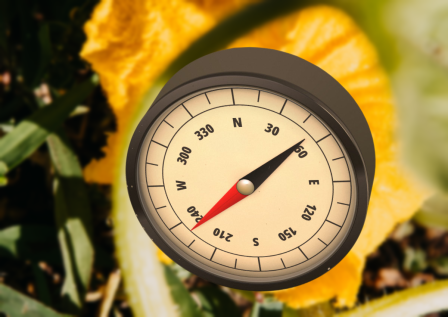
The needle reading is {"value": 232.5, "unit": "°"}
